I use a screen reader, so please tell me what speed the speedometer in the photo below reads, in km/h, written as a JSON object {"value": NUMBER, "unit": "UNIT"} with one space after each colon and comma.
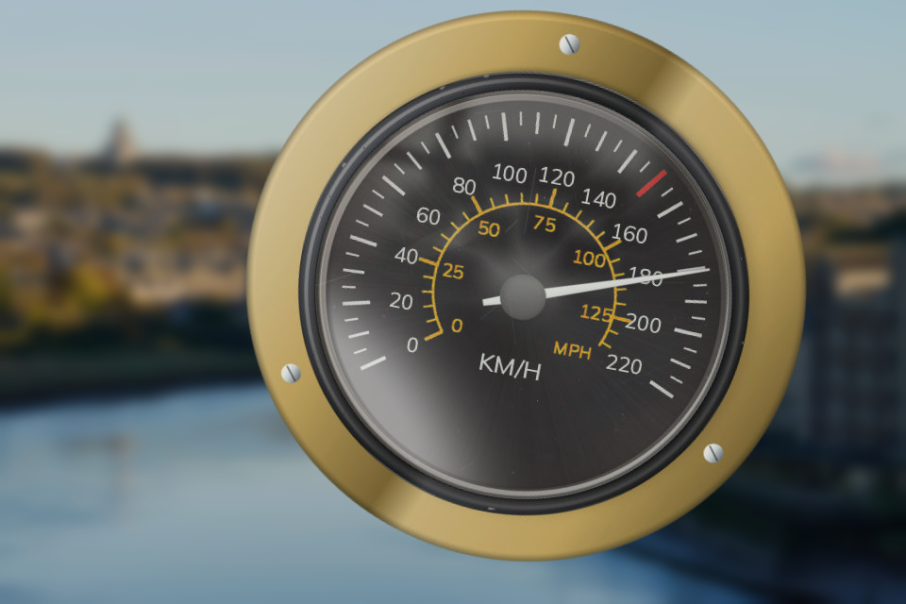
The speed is {"value": 180, "unit": "km/h"}
